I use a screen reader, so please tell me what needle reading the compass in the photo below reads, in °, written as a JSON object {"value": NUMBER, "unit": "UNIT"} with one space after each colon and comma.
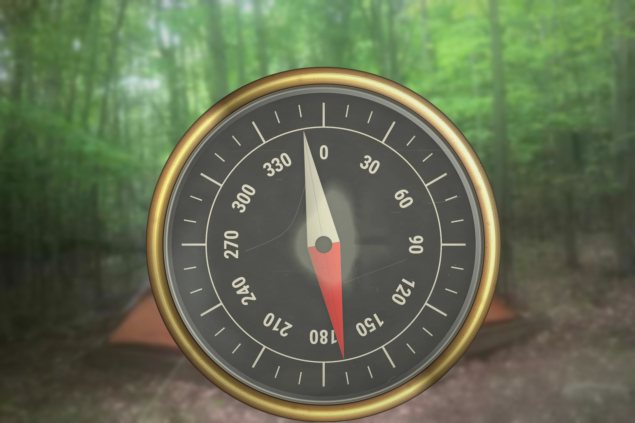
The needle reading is {"value": 170, "unit": "°"}
